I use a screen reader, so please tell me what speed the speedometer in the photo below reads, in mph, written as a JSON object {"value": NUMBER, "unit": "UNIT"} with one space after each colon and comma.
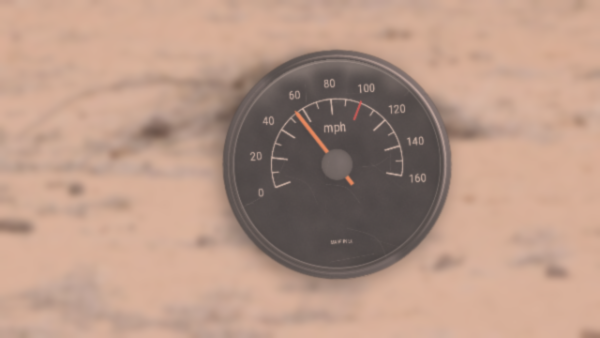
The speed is {"value": 55, "unit": "mph"}
